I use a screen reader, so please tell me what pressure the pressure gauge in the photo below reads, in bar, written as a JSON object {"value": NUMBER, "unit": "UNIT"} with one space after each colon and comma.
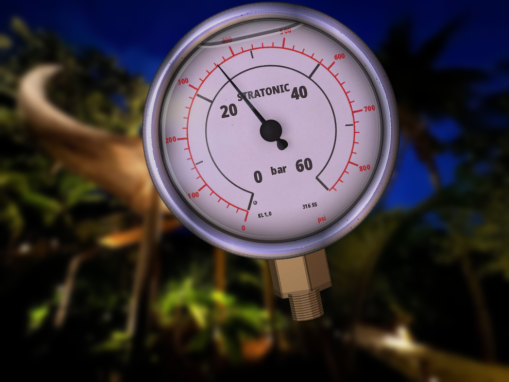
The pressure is {"value": 25, "unit": "bar"}
